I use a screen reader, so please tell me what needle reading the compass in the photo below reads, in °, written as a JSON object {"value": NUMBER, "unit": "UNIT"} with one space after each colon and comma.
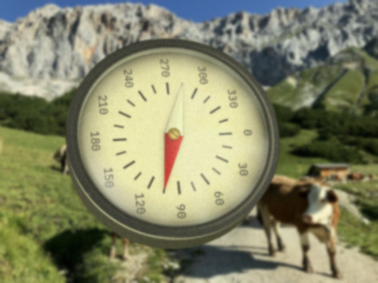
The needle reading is {"value": 105, "unit": "°"}
